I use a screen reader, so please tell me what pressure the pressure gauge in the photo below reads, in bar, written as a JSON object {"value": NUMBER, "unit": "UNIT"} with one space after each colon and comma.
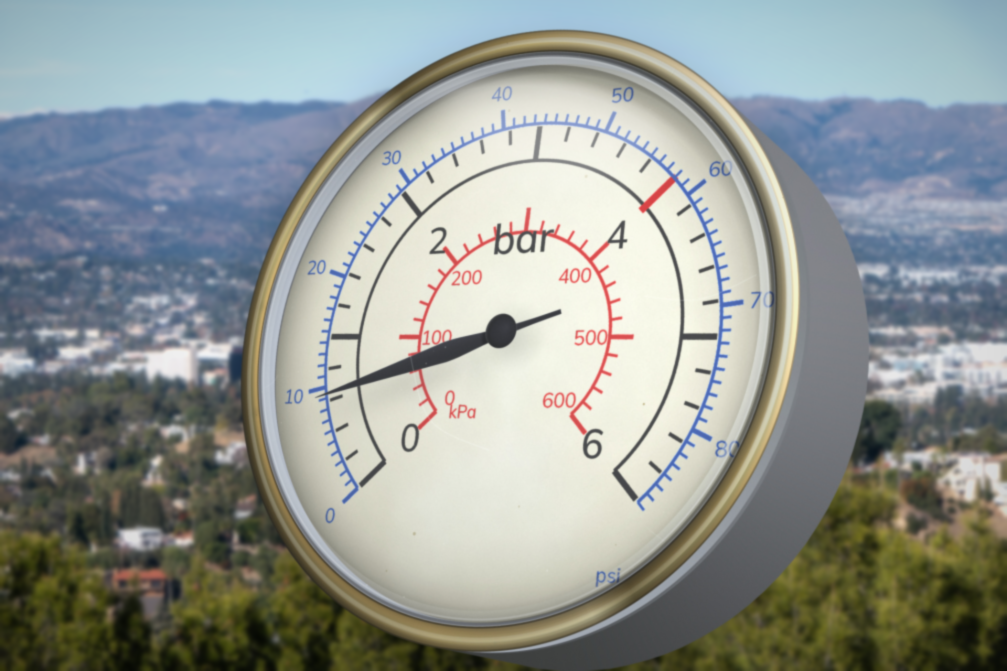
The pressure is {"value": 0.6, "unit": "bar"}
